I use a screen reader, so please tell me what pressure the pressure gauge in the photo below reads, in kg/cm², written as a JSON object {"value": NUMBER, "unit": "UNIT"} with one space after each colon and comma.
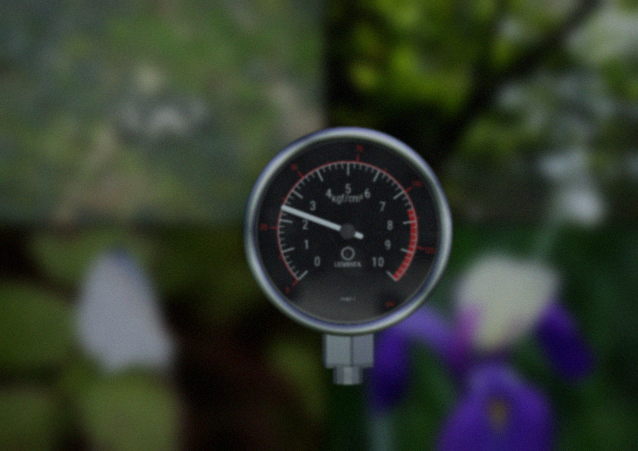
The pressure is {"value": 2.4, "unit": "kg/cm²"}
